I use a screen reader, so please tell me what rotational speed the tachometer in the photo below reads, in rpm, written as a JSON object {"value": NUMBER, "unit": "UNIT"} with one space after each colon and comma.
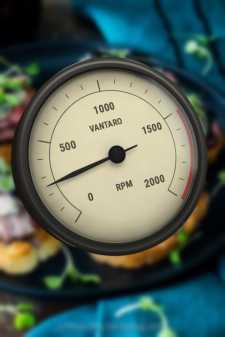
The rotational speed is {"value": 250, "unit": "rpm"}
